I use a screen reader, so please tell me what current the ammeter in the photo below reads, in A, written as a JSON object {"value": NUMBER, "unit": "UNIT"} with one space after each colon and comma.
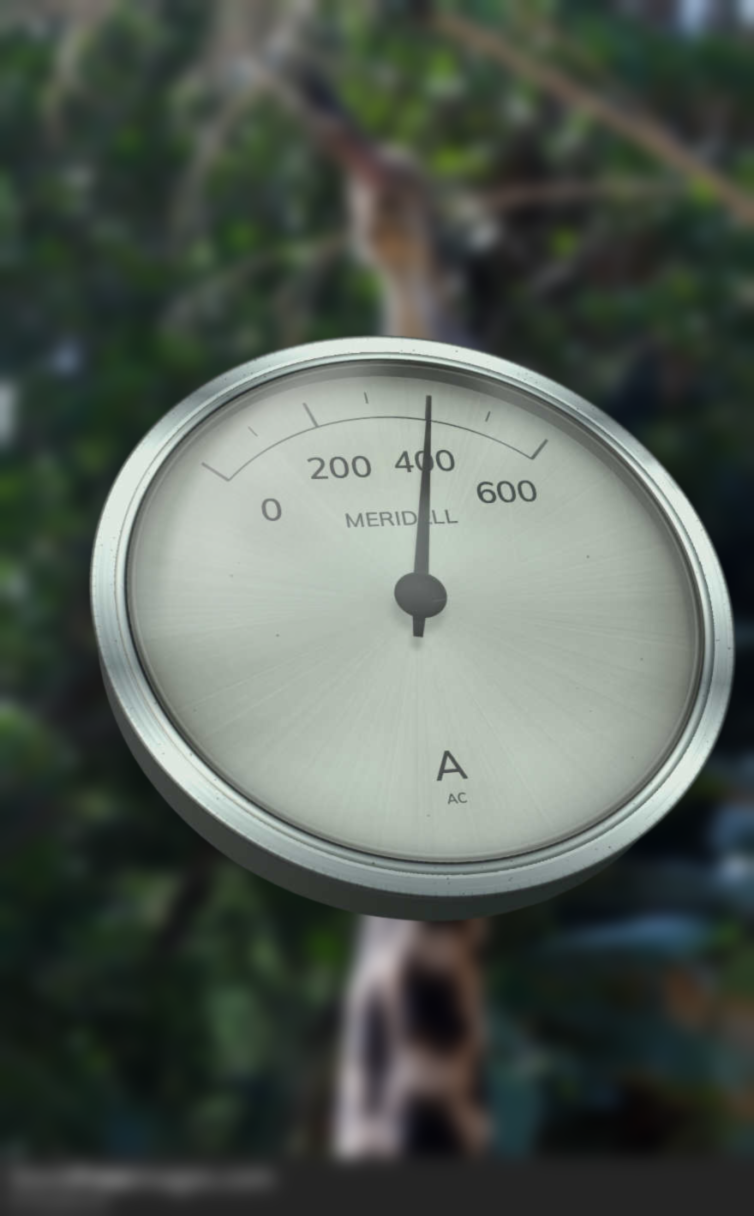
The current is {"value": 400, "unit": "A"}
